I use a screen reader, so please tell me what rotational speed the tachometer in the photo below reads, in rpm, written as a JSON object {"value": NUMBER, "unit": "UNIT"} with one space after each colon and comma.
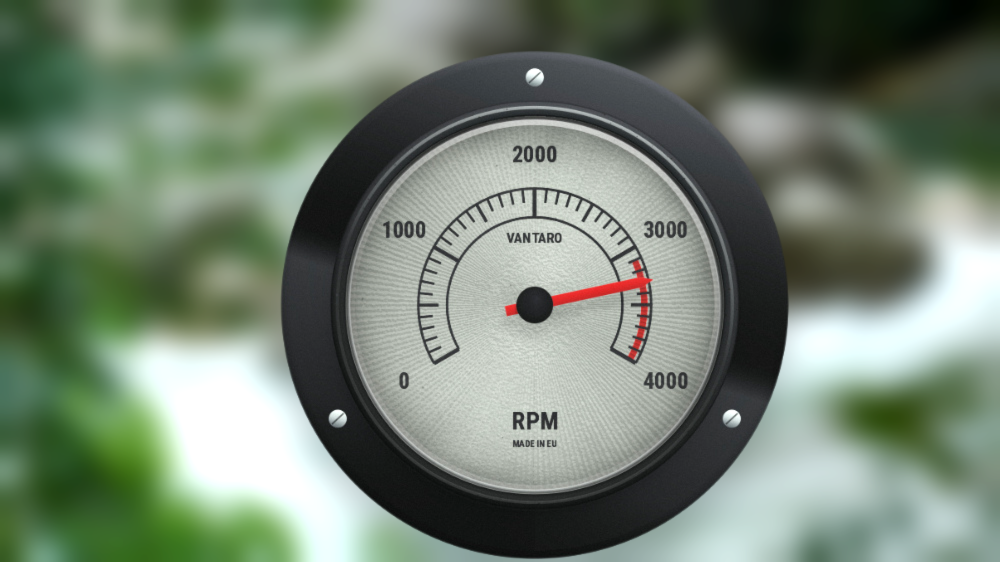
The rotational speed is {"value": 3300, "unit": "rpm"}
